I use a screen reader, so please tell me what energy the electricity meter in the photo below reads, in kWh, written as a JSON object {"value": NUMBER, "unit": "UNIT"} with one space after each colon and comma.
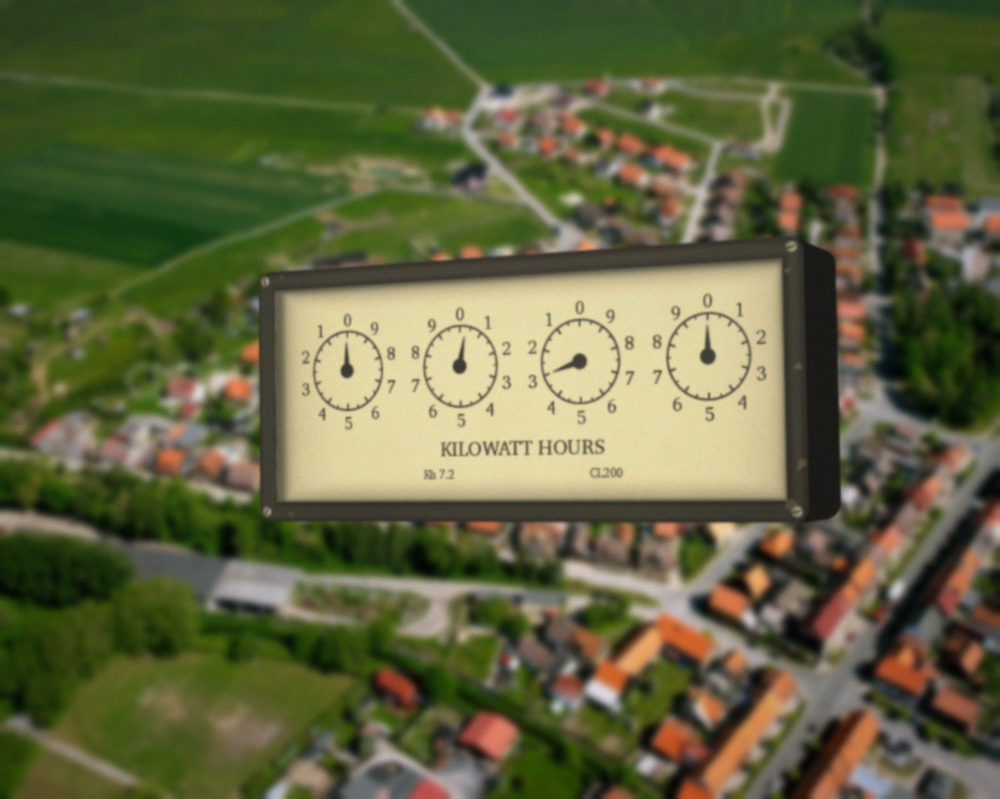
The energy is {"value": 30, "unit": "kWh"}
